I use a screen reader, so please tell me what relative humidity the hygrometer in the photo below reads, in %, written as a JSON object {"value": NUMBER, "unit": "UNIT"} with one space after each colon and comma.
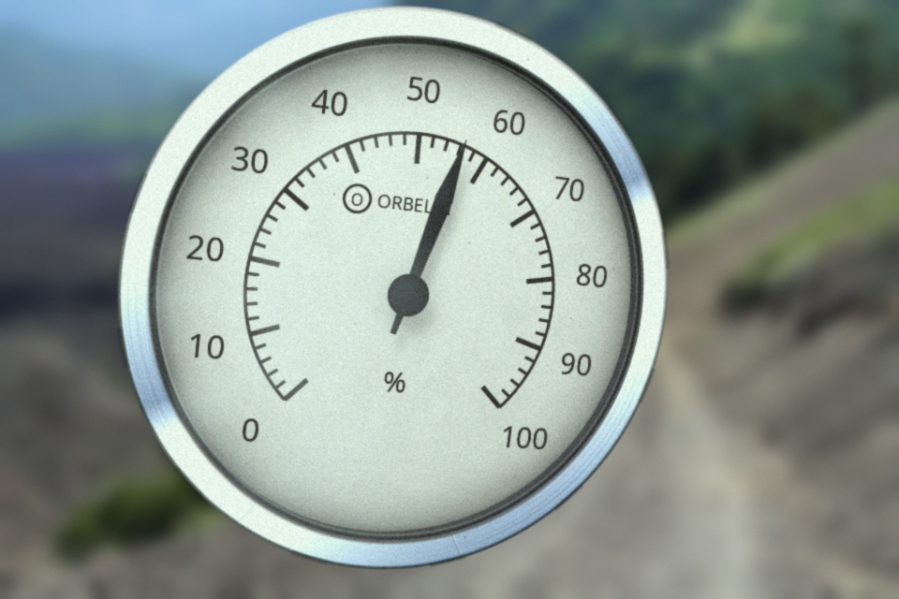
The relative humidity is {"value": 56, "unit": "%"}
